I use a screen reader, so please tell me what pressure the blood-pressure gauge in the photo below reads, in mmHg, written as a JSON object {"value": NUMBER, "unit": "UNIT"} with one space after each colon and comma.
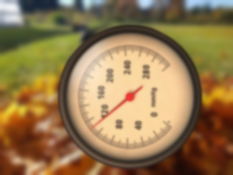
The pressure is {"value": 110, "unit": "mmHg"}
